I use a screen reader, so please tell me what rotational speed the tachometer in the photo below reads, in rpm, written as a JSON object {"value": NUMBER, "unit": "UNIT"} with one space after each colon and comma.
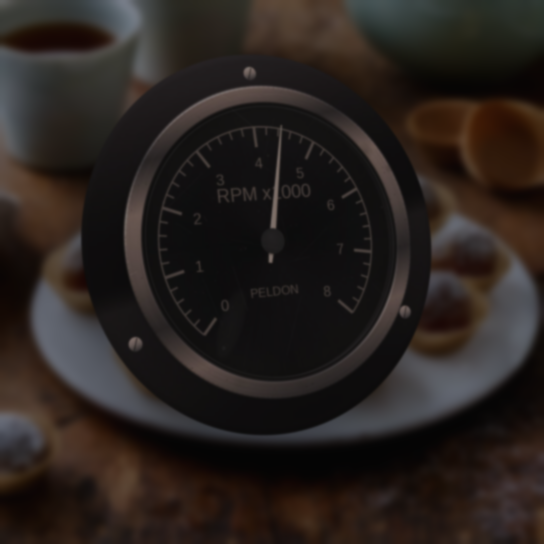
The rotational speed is {"value": 4400, "unit": "rpm"}
